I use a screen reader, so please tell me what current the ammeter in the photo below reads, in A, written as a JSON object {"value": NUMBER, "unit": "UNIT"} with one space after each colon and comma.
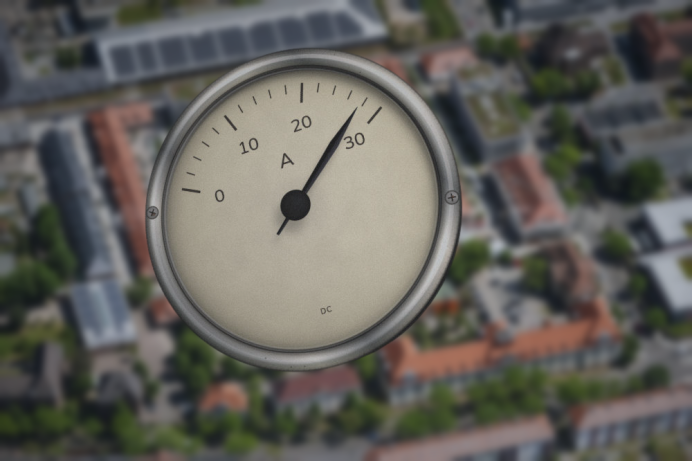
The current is {"value": 28, "unit": "A"}
